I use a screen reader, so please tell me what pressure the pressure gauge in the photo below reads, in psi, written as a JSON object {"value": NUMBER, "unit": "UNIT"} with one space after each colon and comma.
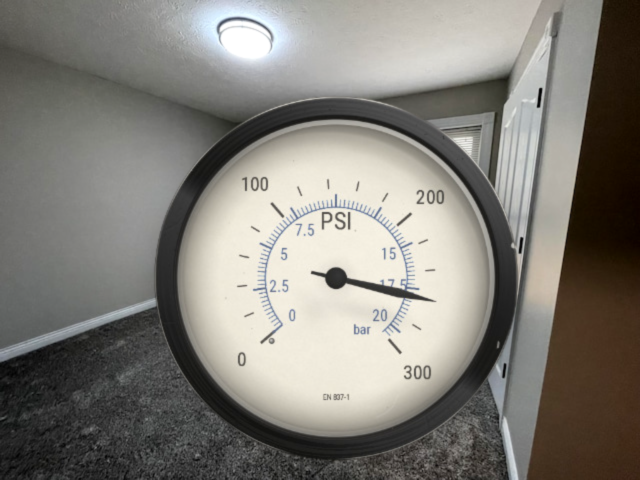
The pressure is {"value": 260, "unit": "psi"}
